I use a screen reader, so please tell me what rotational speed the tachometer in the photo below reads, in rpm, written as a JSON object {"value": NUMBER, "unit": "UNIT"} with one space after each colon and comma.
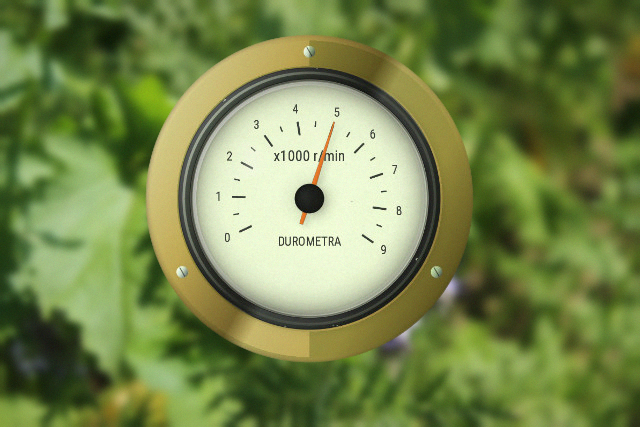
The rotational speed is {"value": 5000, "unit": "rpm"}
